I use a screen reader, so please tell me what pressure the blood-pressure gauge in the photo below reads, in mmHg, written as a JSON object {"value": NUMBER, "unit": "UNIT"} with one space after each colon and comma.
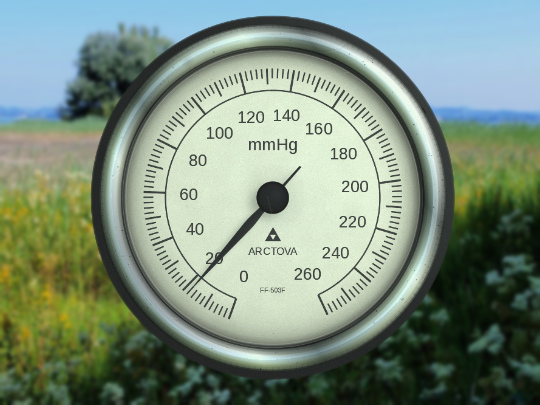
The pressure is {"value": 18, "unit": "mmHg"}
